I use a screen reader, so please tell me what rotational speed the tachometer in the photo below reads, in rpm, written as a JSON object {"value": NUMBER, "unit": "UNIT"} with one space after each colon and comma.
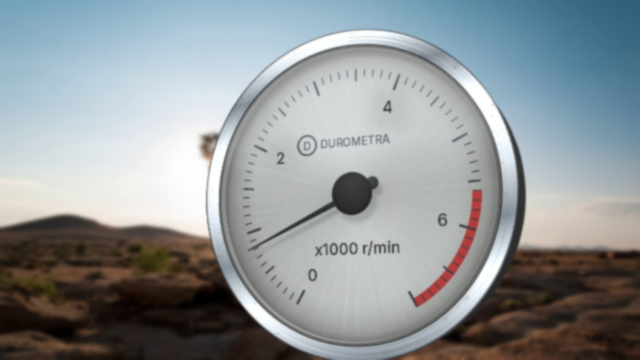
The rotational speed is {"value": 800, "unit": "rpm"}
